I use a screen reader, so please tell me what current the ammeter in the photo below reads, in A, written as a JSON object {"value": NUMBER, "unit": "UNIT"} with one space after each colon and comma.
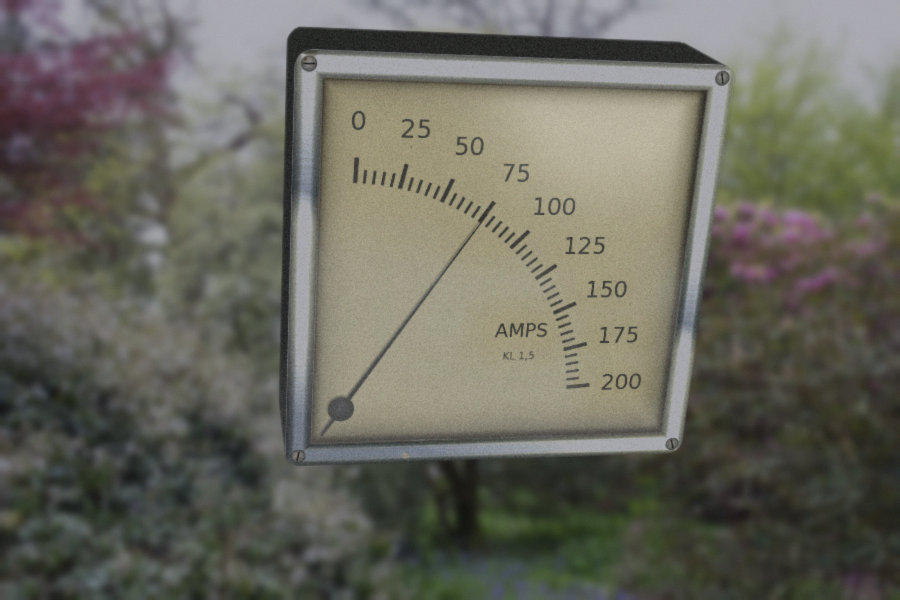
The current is {"value": 75, "unit": "A"}
